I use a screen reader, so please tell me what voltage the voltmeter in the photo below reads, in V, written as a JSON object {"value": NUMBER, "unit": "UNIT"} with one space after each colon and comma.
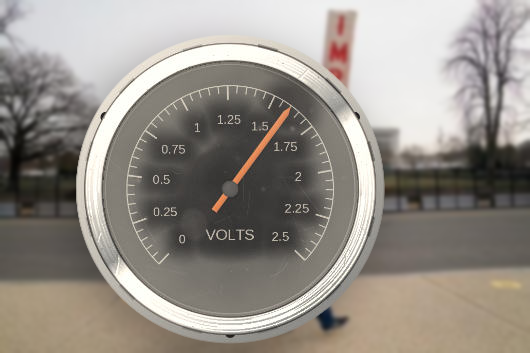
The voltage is {"value": 1.6, "unit": "V"}
